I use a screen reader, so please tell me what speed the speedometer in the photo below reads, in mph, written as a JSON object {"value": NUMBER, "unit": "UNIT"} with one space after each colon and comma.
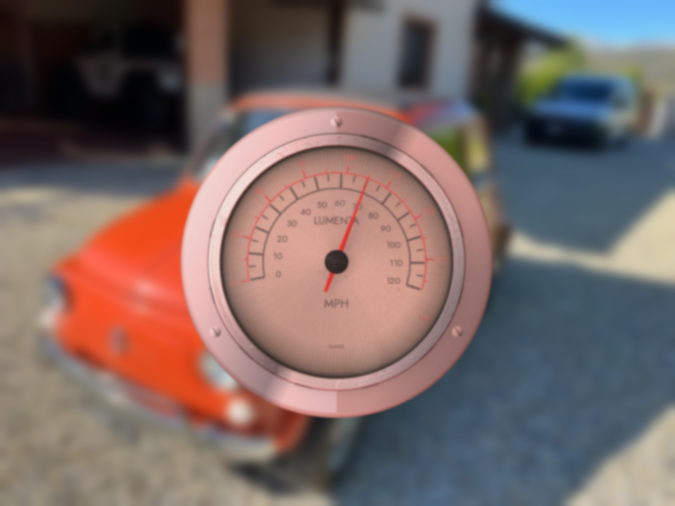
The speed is {"value": 70, "unit": "mph"}
